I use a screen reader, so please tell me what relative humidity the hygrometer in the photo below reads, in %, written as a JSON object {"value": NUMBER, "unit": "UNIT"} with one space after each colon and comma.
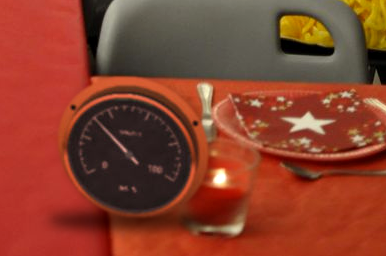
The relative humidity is {"value": 32, "unit": "%"}
